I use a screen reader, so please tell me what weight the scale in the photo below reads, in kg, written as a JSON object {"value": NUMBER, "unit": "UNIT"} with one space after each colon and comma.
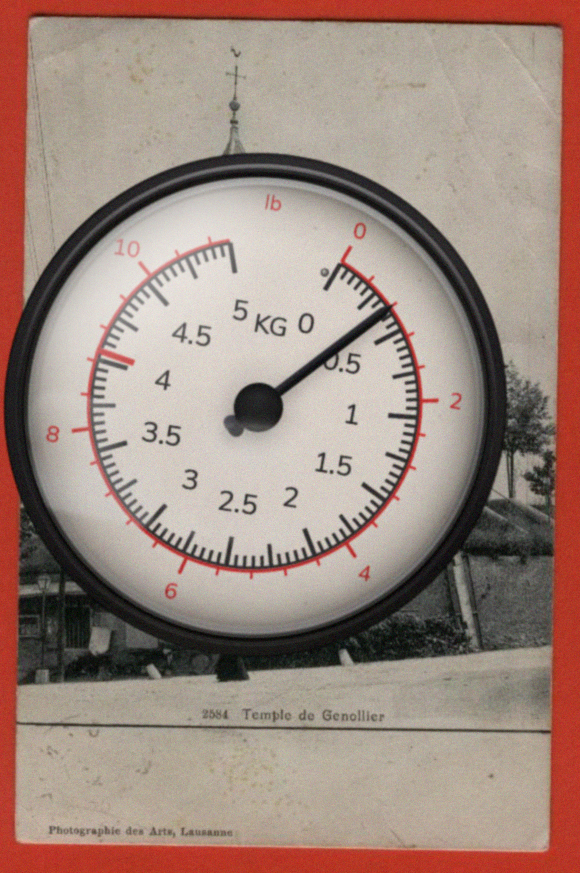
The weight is {"value": 0.35, "unit": "kg"}
